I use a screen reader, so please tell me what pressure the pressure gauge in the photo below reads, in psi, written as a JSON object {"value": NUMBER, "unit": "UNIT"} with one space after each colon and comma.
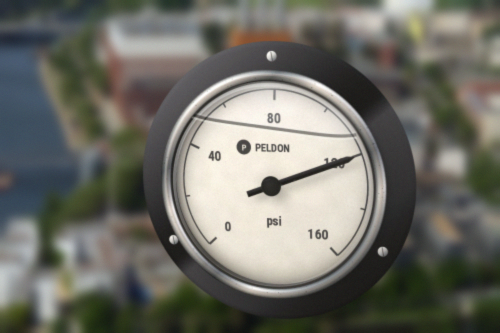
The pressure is {"value": 120, "unit": "psi"}
